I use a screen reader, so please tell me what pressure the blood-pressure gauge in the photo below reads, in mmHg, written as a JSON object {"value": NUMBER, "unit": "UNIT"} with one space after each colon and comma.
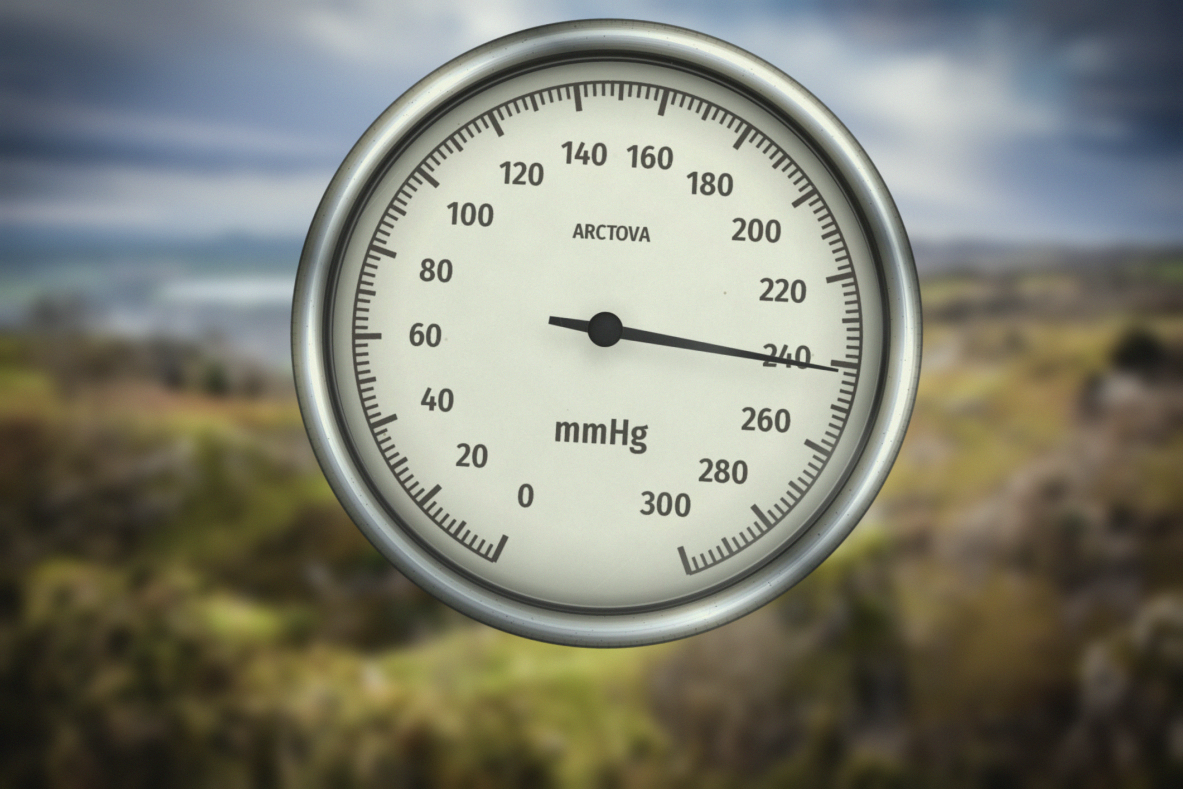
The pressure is {"value": 242, "unit": "mmHg"}
